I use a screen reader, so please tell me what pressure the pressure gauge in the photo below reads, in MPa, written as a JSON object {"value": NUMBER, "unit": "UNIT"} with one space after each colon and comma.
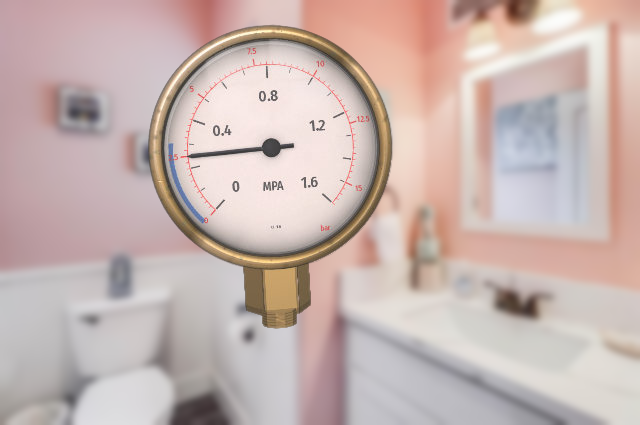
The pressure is {"value": 0.25, "unit": "MPa"}
